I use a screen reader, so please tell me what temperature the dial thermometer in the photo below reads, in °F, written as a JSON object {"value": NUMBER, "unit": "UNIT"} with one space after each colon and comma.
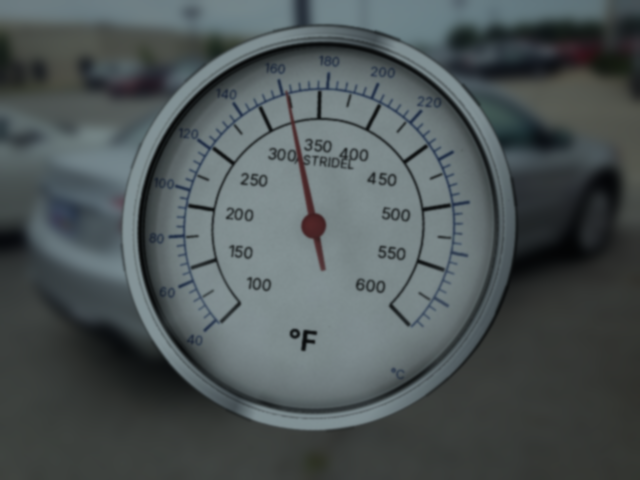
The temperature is {"value": 325, "unit": "°F"}
